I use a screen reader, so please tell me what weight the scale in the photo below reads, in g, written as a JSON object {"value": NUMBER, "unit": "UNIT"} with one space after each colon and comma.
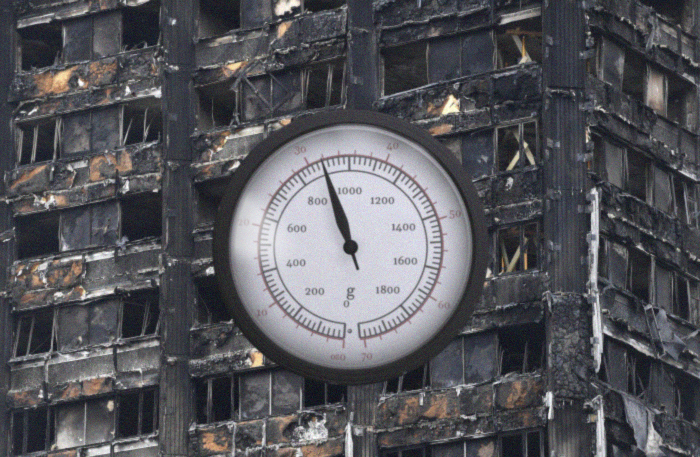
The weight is {"value": 900, "unit": "g"}
